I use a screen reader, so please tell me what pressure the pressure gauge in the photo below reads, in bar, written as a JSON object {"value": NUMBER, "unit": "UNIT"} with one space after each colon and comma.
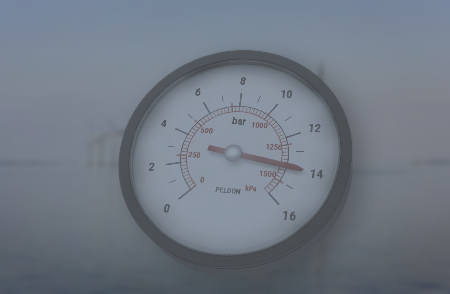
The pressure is {"value": 14, "unit": "bar"}
